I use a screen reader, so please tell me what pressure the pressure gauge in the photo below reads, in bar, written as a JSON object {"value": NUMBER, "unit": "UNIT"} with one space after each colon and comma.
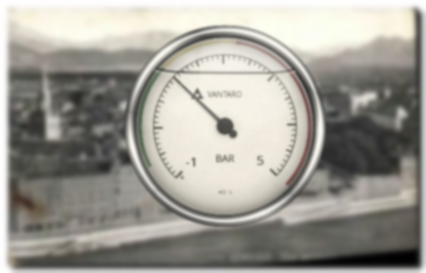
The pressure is {"value": 1, "unit": "bar"}
